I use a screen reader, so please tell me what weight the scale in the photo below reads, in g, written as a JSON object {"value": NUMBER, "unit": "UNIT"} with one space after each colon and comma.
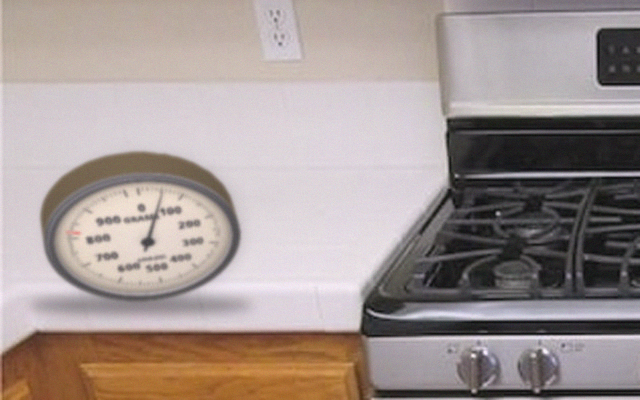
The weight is {"value": 50, "unit": "g"}
